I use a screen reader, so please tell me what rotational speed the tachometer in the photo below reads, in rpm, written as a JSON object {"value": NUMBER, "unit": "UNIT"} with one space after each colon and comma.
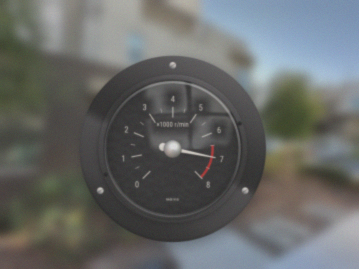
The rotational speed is {"value": 7000, "unit": "rpm"}
